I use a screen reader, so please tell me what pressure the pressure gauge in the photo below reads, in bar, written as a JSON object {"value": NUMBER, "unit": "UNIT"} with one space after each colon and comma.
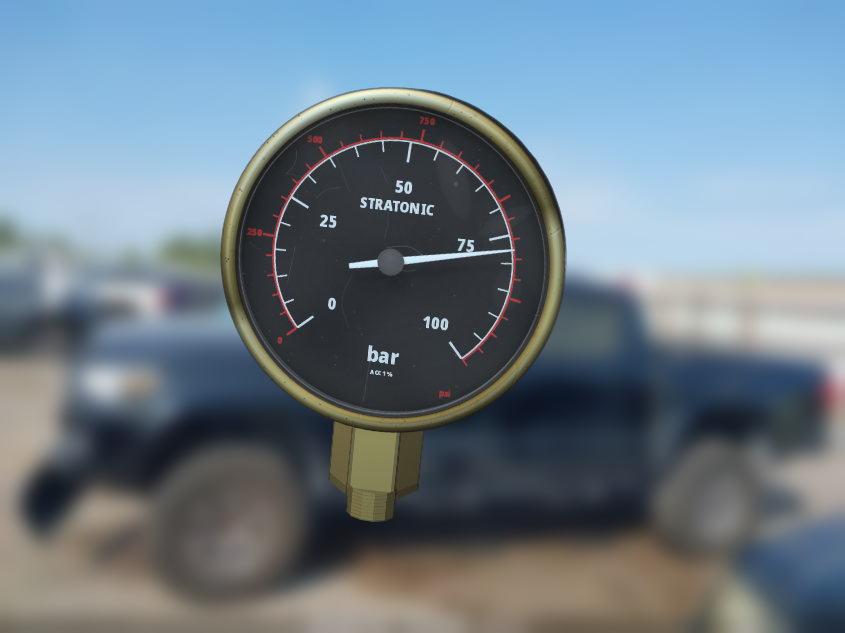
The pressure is {"value": 77.5, "unit": "bar"}
